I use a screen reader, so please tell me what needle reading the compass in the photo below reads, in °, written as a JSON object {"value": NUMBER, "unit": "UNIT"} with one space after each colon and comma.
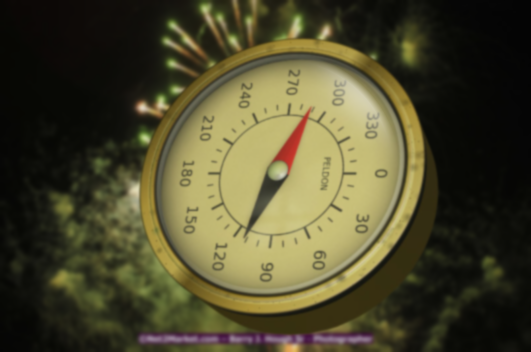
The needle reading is {"value": 290, "unit": "°"}
